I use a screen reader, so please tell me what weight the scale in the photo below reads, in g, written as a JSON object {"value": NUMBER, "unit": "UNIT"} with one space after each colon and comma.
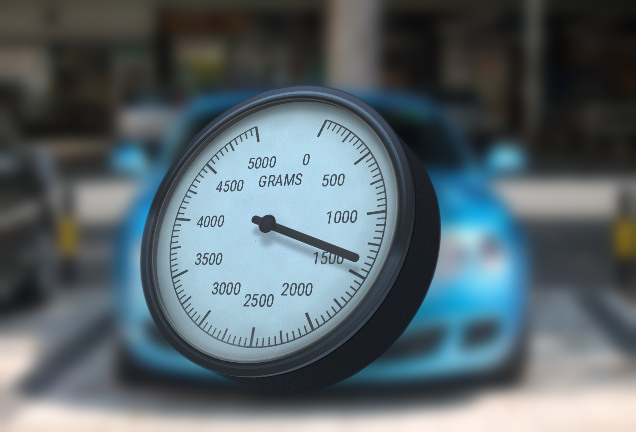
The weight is {"value": 1400, "unit": "g"}
